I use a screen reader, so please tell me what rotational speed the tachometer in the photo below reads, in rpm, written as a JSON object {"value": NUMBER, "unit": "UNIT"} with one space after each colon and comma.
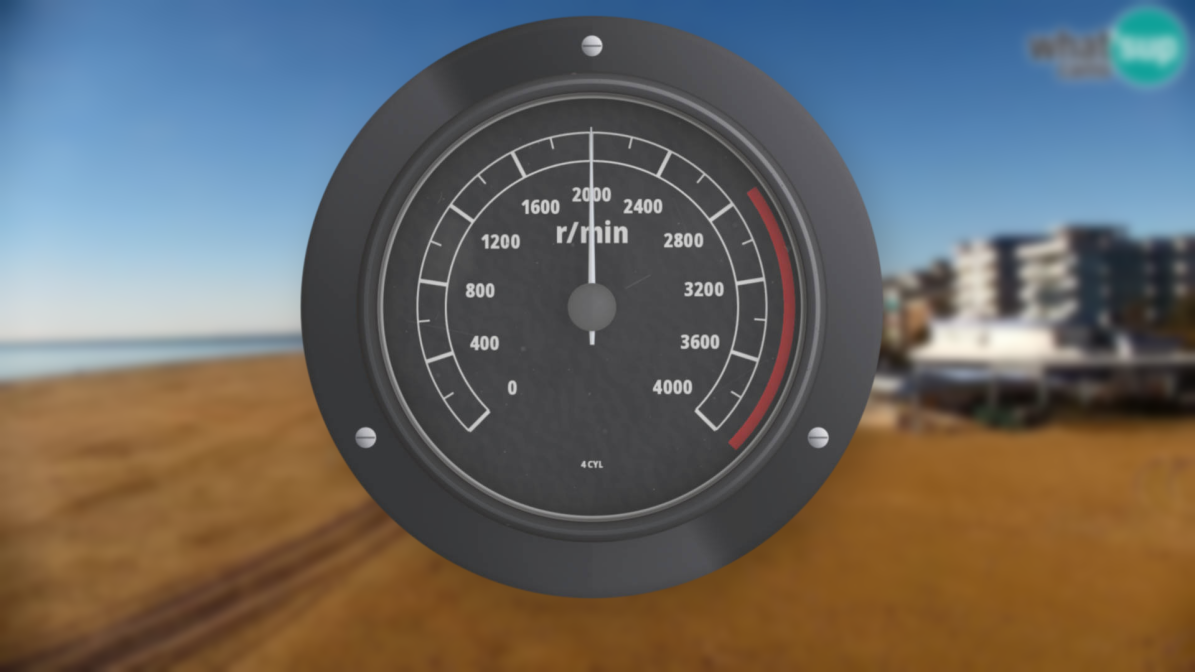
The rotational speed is {"value": 2000, "unit": "rpm"}
